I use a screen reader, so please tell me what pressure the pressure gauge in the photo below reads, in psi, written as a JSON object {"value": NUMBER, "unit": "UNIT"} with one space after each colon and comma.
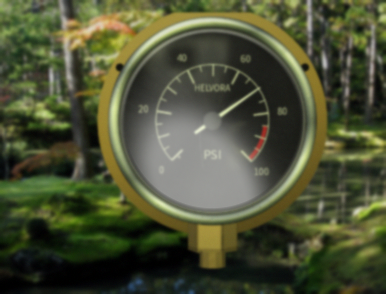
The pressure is {"value": 70, "unit": "psi"}
